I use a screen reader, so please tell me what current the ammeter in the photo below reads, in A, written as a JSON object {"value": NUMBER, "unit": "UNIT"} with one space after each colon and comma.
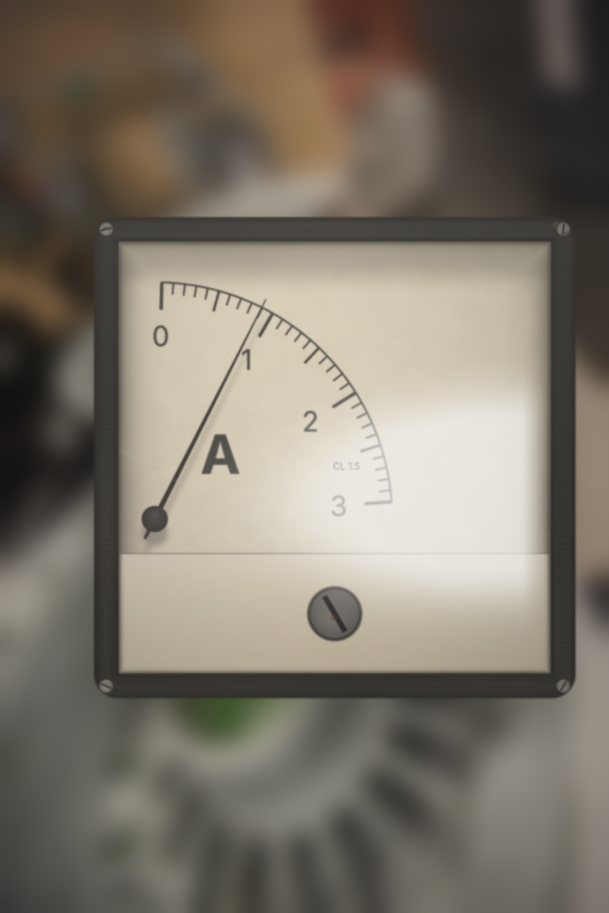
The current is {"value": 0.9, "unit": "A"}
